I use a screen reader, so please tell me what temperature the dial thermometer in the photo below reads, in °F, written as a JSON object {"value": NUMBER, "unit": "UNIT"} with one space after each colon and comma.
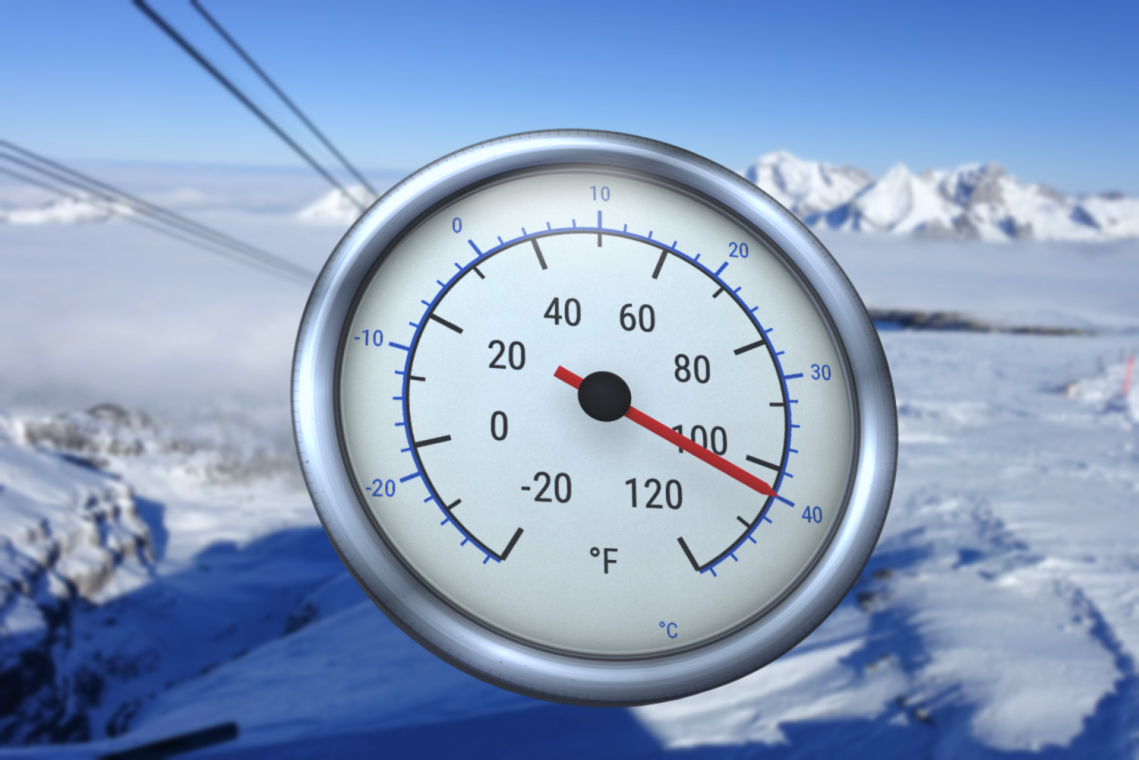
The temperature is {"value": 105, "unit": "°F"}
